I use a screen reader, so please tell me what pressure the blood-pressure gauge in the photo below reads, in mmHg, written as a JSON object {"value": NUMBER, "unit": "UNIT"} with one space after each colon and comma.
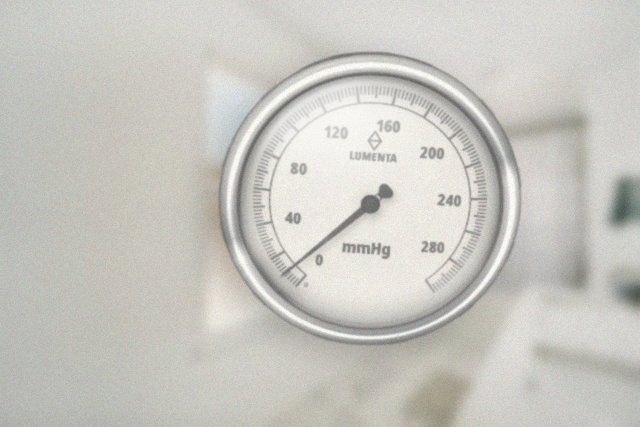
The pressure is {"value": 10, "unit": "mmHg"}
